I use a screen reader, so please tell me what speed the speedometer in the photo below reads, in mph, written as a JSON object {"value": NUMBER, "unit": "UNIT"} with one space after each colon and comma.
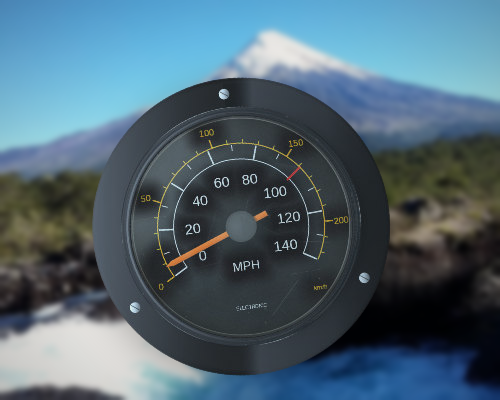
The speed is {"value": 5, "unit": "mph"}
